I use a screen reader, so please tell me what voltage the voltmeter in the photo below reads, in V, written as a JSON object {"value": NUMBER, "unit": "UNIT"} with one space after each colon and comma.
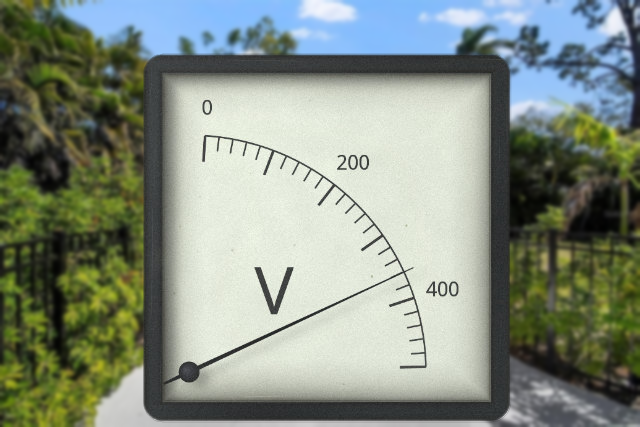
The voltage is {"value": 360, "unit": "V"}
